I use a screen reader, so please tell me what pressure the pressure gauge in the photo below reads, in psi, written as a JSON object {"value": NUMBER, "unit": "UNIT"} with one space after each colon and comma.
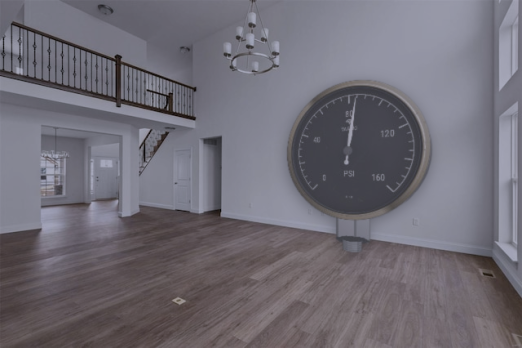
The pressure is {"value": 85, "unit": "psi"}
